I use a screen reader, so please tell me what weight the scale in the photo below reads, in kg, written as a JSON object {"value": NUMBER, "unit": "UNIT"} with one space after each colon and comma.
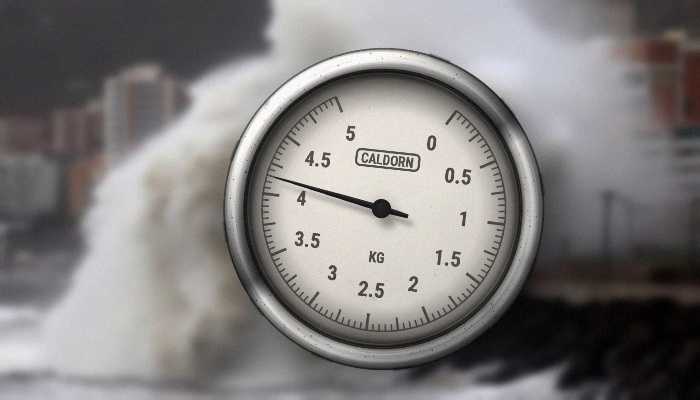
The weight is {"value": 4.15, "unit": "kg"}
